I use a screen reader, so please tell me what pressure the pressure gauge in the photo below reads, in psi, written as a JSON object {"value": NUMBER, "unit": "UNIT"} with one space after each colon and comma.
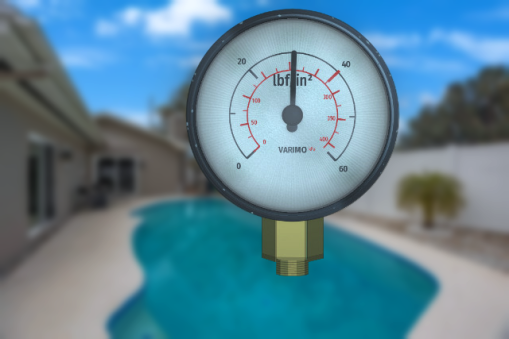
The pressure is {"value": 30, "unit": "psi"}
